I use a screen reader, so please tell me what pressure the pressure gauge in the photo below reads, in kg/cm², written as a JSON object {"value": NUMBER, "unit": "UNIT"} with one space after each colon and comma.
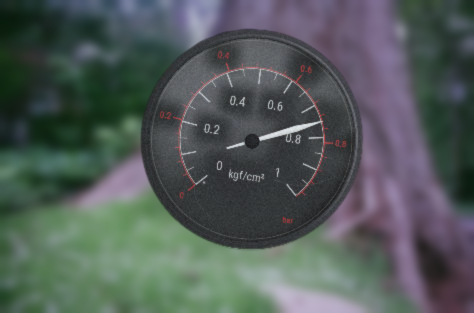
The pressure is {"value": 0.75, "unit": "kg/cm²"}
